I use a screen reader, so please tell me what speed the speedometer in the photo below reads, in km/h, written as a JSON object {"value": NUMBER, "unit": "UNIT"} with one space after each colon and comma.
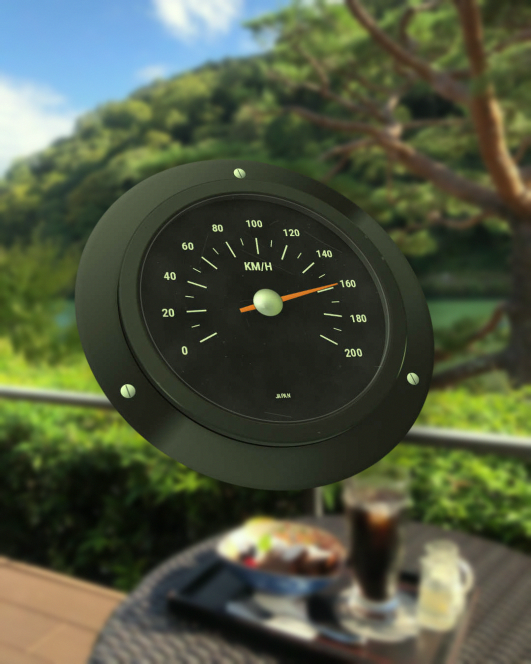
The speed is {"value": 160, "unit": "km/h"}
